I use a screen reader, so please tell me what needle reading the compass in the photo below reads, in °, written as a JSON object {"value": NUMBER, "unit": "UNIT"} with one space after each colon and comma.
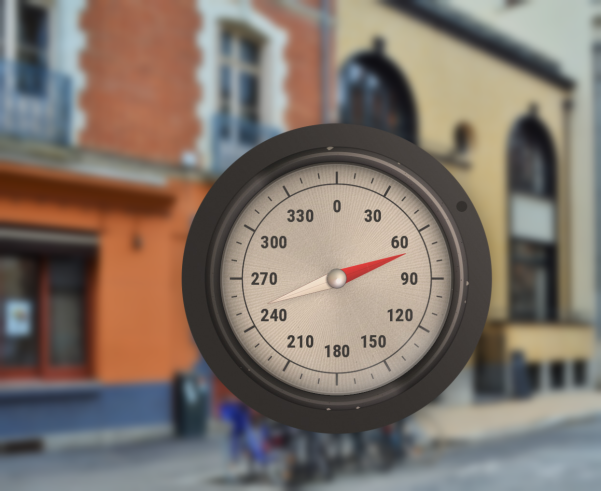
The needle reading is {"value": 70, "unit": "°"}
